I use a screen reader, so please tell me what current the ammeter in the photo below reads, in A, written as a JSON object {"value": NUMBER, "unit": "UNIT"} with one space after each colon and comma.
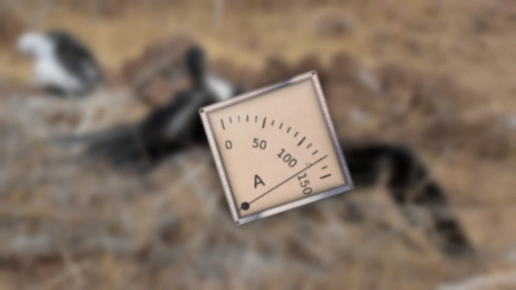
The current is {"value": 130, "unit": "A"}
